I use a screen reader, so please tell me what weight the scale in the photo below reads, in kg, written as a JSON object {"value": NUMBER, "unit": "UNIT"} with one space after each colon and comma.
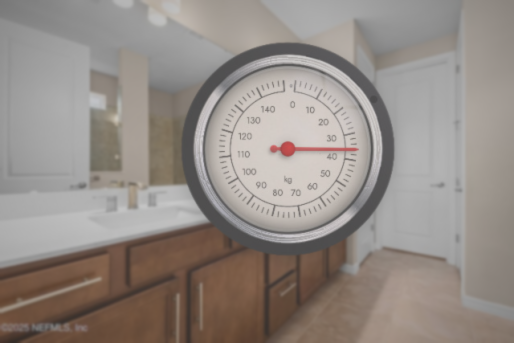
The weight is {"value": 36, "unit": "kg"}
